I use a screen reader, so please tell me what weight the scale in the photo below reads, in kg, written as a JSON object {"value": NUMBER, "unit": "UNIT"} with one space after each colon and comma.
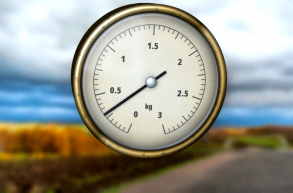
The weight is {"value": 0.3, "unit": "kg"}
